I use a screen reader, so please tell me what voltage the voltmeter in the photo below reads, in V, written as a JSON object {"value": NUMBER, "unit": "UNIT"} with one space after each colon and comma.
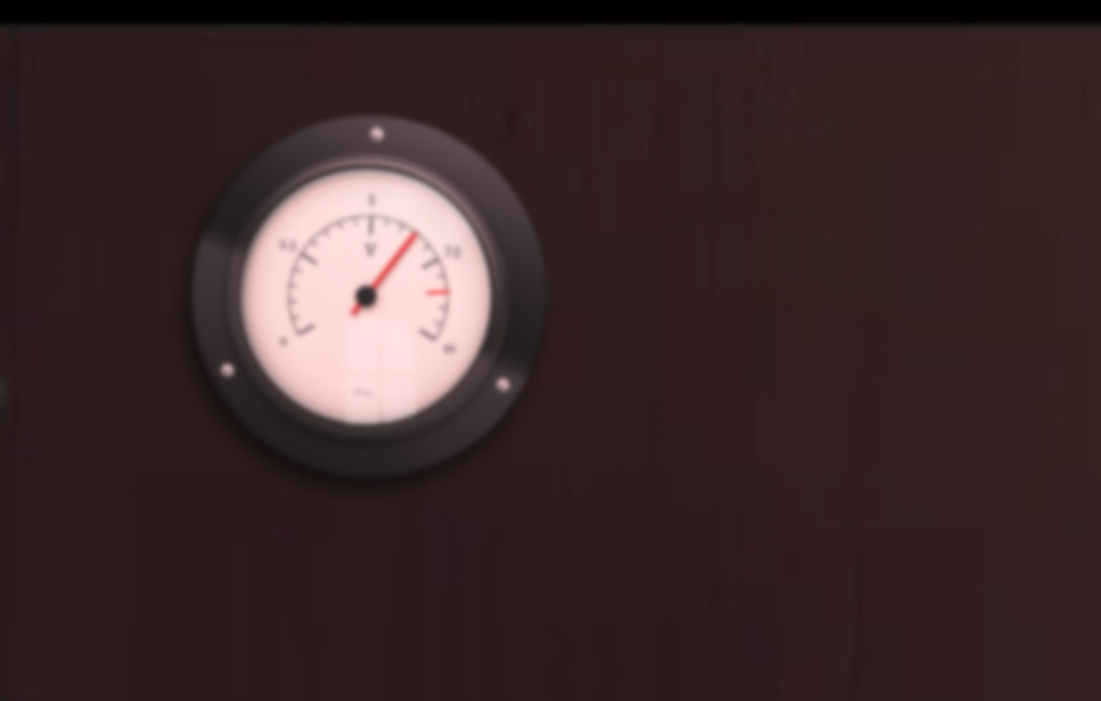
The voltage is {"value": 6.5, "unit": "V"}
